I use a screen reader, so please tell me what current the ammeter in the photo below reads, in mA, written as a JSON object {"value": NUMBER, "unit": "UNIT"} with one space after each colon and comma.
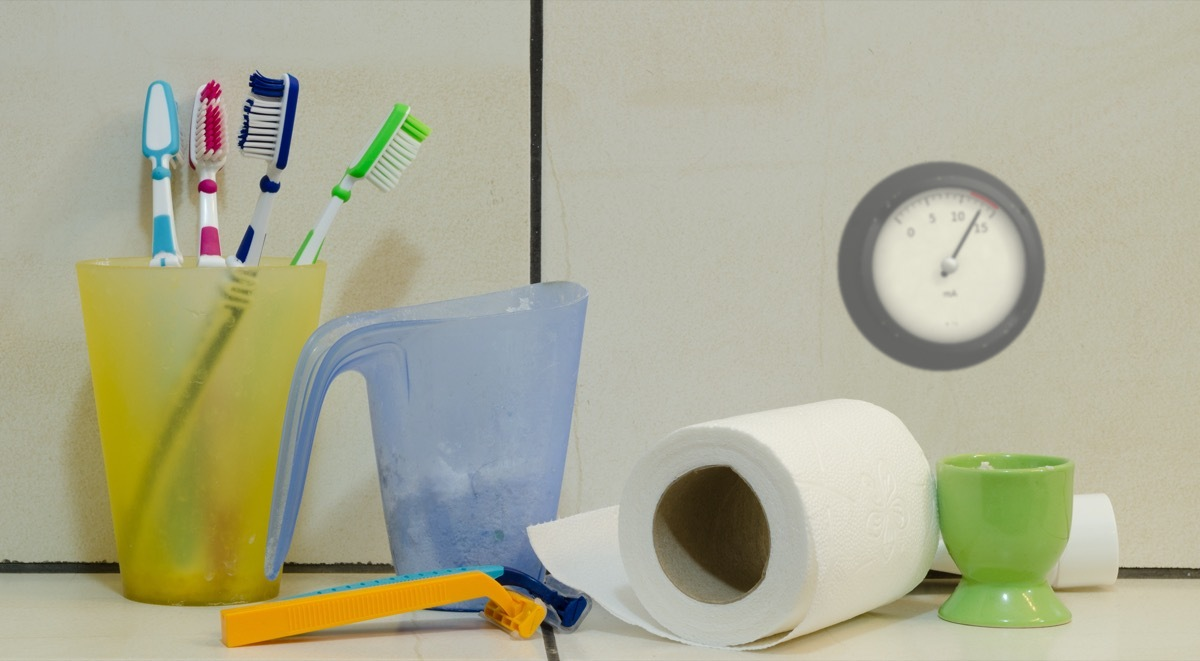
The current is {"value": 13, "unit": "mA"}
